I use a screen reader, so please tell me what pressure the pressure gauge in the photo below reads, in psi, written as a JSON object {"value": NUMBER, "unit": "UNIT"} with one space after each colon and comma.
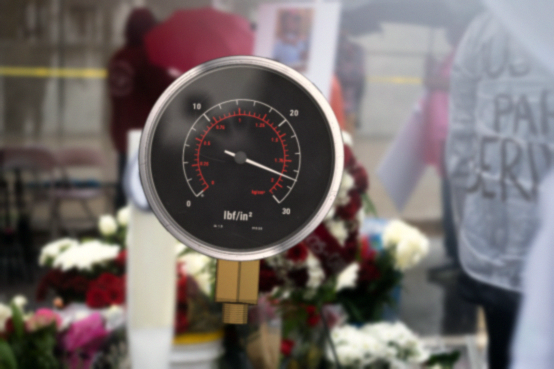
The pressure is {"value": 27, "unit": "psi"}
